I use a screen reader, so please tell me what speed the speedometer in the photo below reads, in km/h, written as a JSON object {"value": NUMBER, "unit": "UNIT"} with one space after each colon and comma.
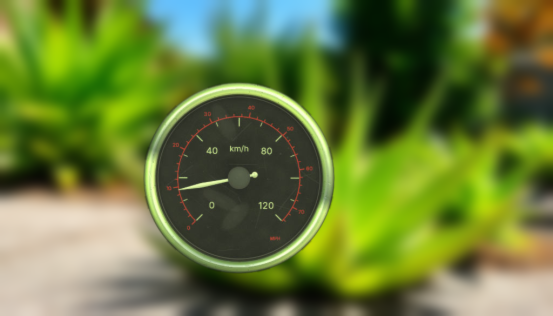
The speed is {"value": 15, "unit": "km/h"}
